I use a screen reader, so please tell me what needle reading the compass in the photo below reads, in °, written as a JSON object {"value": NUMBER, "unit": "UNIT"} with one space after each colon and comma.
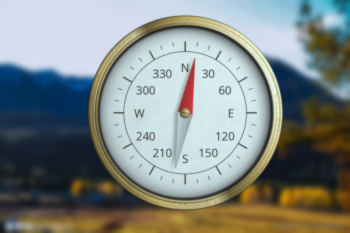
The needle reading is {"value": 10, "unit": "°"}
